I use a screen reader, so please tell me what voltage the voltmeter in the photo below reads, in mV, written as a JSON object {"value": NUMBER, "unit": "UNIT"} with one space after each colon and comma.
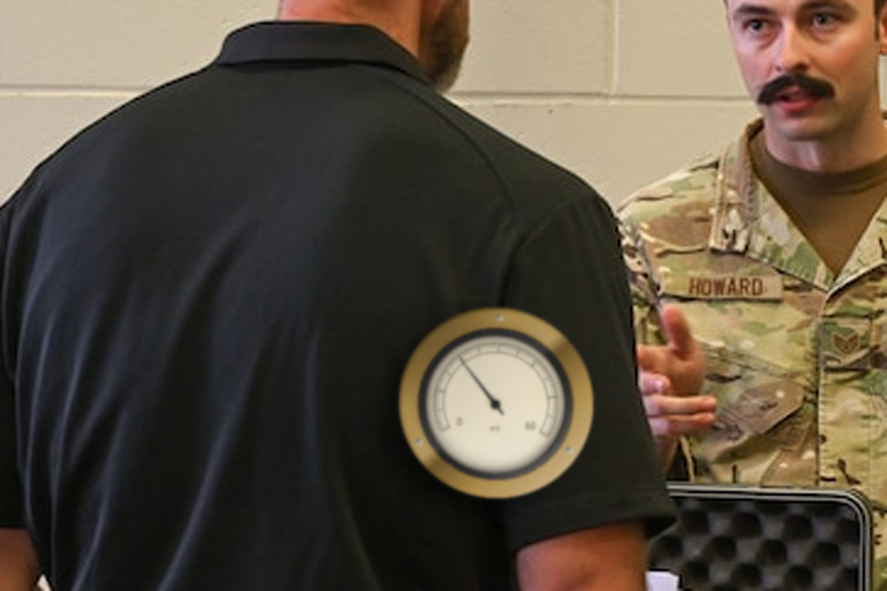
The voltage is {"value": 20, "unit": "mV"}
